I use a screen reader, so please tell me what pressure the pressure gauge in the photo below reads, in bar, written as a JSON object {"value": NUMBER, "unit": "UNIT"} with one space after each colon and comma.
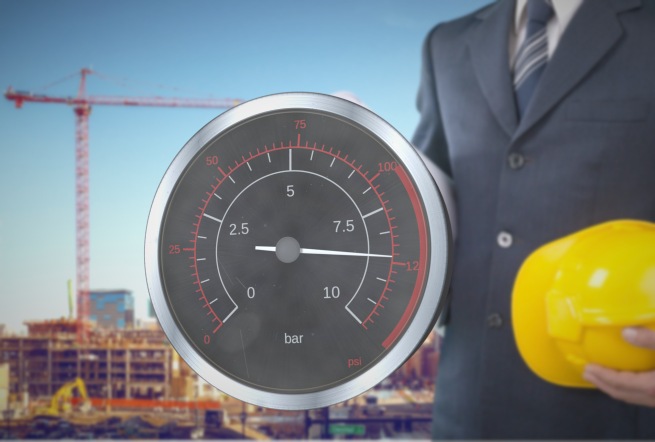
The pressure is {"value": 8.5, "unit": "bar"}
